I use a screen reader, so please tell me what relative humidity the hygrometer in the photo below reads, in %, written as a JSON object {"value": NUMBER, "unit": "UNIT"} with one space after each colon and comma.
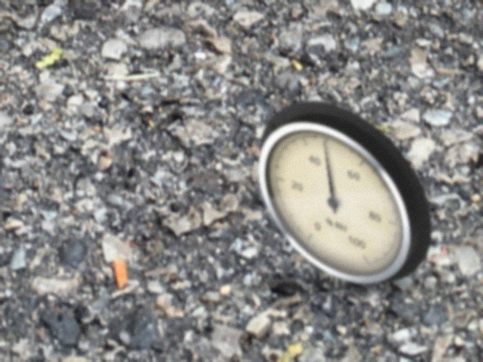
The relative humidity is {"value": 48, "unit": "%"}
